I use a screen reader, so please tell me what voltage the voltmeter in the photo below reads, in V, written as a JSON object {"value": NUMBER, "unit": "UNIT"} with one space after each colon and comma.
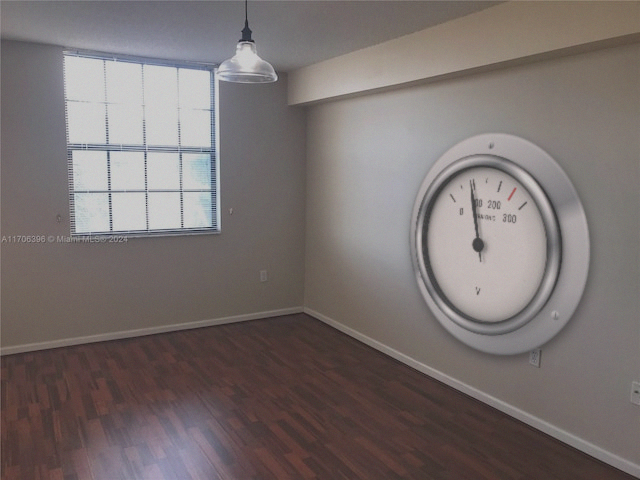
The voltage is {"value": 100, "unit": "V"}
